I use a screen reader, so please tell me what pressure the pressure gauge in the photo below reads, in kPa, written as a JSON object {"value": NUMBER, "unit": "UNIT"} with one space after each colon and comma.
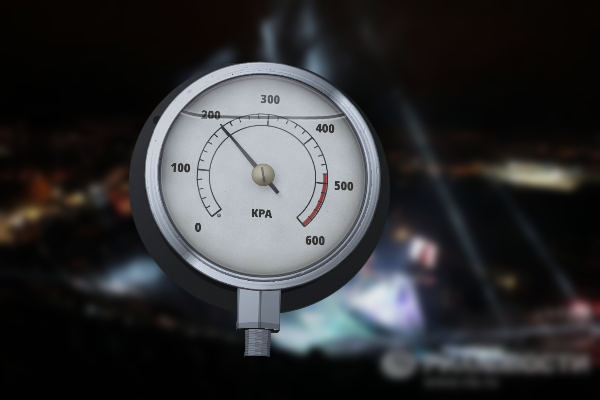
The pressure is {"value": 200, "unit": "kPa"}
